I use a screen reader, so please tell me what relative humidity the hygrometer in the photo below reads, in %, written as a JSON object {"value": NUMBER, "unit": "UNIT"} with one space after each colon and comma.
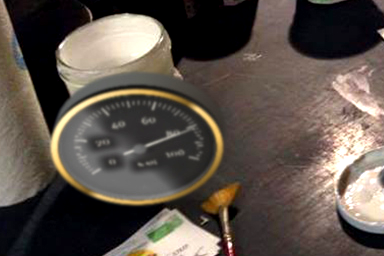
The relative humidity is {"value": 80, "unit": "%"}
